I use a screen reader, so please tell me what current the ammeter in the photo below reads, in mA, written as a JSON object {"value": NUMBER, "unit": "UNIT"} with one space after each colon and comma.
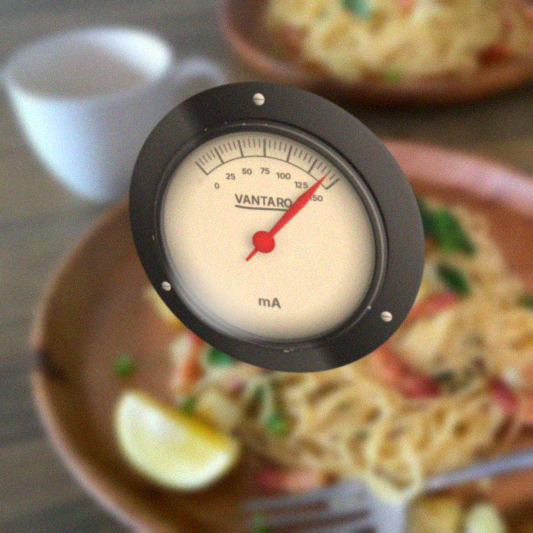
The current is {"value": 140, "unit": "mA"}
